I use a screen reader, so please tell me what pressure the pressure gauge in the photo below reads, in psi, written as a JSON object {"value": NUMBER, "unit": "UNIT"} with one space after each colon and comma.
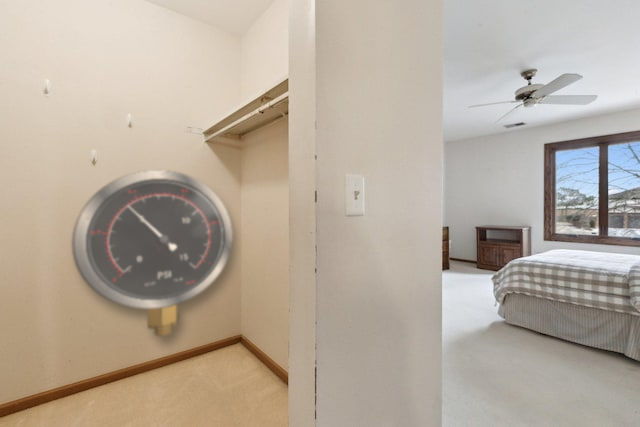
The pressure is {"value": 5, "unit": "psi"}
